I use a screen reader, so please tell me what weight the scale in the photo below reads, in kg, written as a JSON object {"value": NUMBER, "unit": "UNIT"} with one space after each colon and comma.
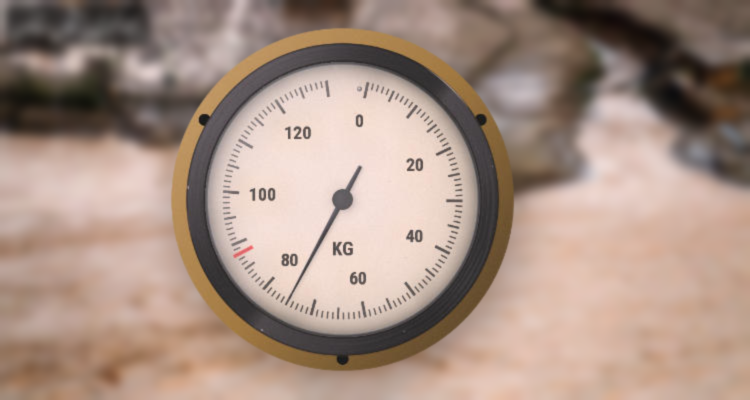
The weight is {"value": 75, "unit": "kg"}
